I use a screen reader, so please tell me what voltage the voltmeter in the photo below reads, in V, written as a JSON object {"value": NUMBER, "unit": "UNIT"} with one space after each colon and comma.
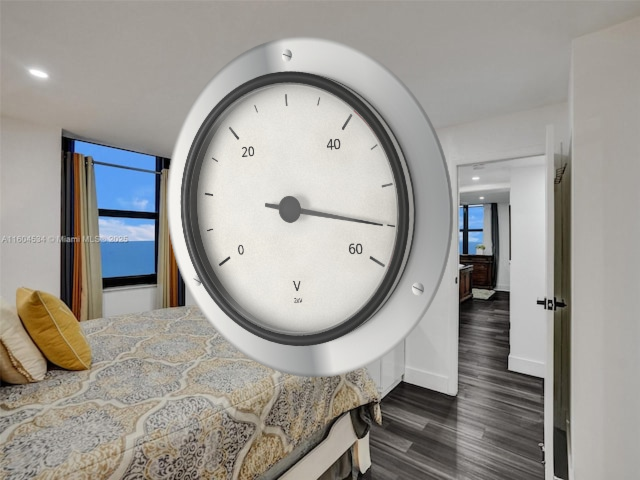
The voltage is {"value": 55, "unit": "V"}
